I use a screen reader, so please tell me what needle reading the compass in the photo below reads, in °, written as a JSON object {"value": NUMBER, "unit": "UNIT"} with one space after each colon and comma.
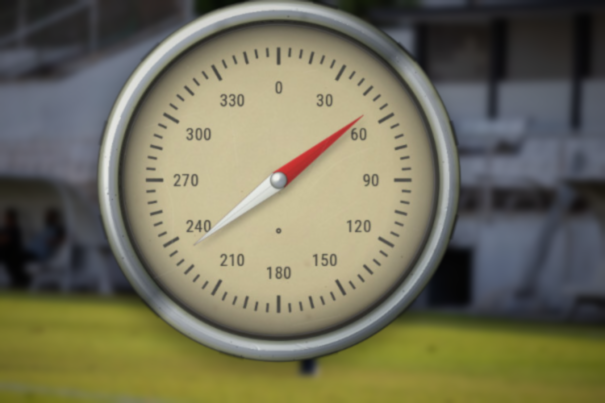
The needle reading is {"value": 52.5, "unit": "°"}
